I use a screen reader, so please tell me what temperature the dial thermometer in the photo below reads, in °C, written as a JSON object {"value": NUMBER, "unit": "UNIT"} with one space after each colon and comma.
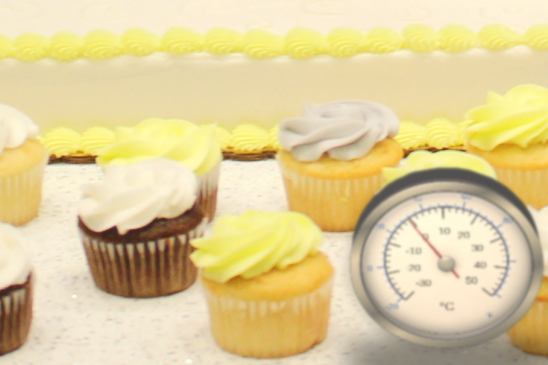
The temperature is {"value": 0, "unit": "°C"}
